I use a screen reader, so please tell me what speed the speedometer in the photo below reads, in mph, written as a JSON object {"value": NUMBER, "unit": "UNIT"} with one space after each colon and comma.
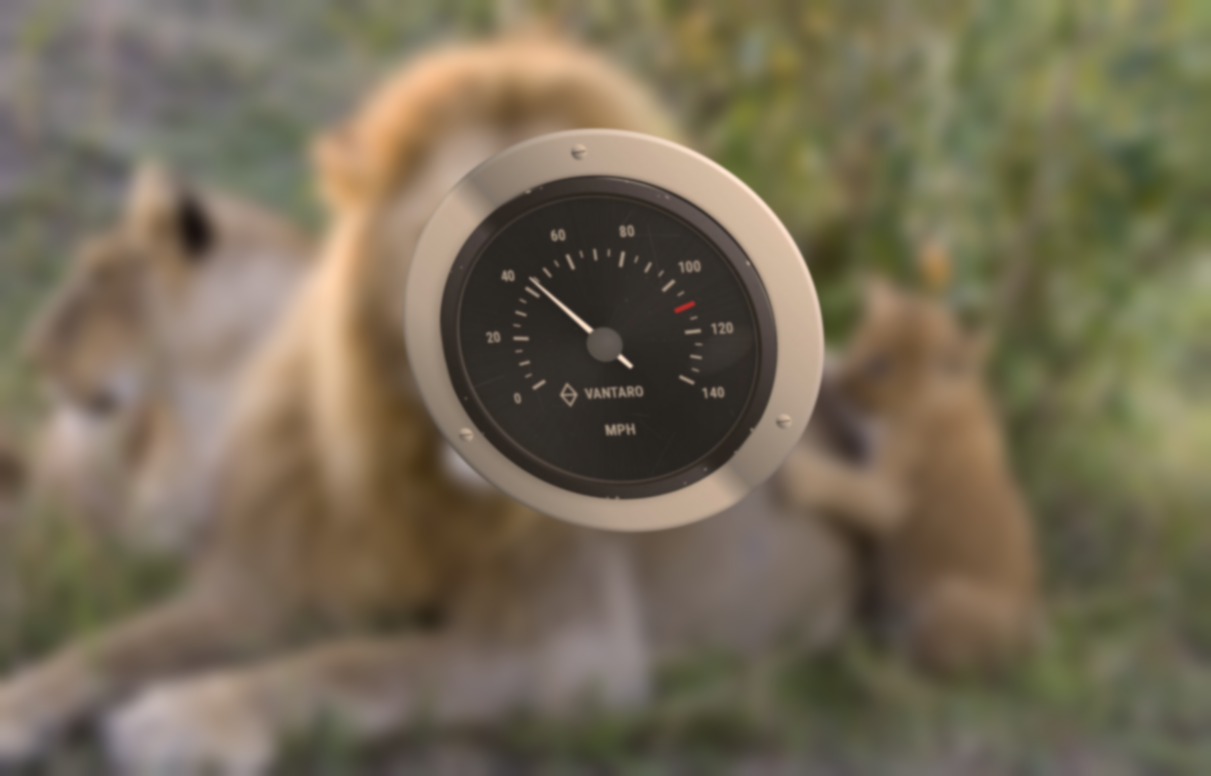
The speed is {"value": 45, "unit": "mph"}
